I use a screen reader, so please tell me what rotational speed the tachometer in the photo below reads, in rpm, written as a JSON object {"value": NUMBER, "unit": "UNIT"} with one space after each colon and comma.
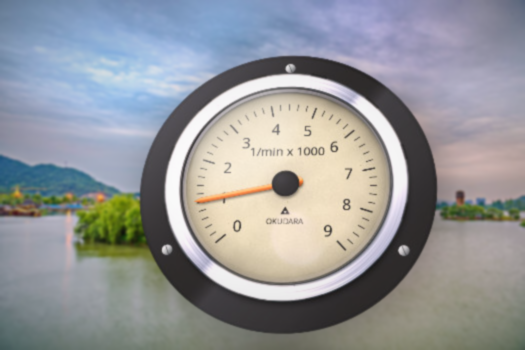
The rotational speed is {"value": 1000, "unit": "rpm"}
